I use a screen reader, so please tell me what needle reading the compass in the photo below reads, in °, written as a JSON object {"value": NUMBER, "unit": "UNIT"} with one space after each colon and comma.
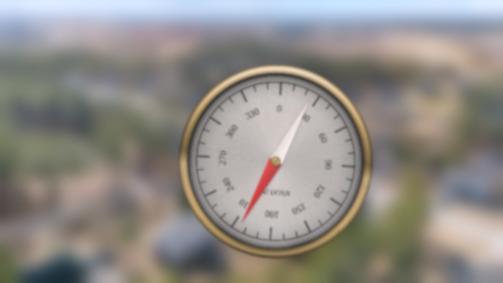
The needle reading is {"value": 205, "unit": "°"}
